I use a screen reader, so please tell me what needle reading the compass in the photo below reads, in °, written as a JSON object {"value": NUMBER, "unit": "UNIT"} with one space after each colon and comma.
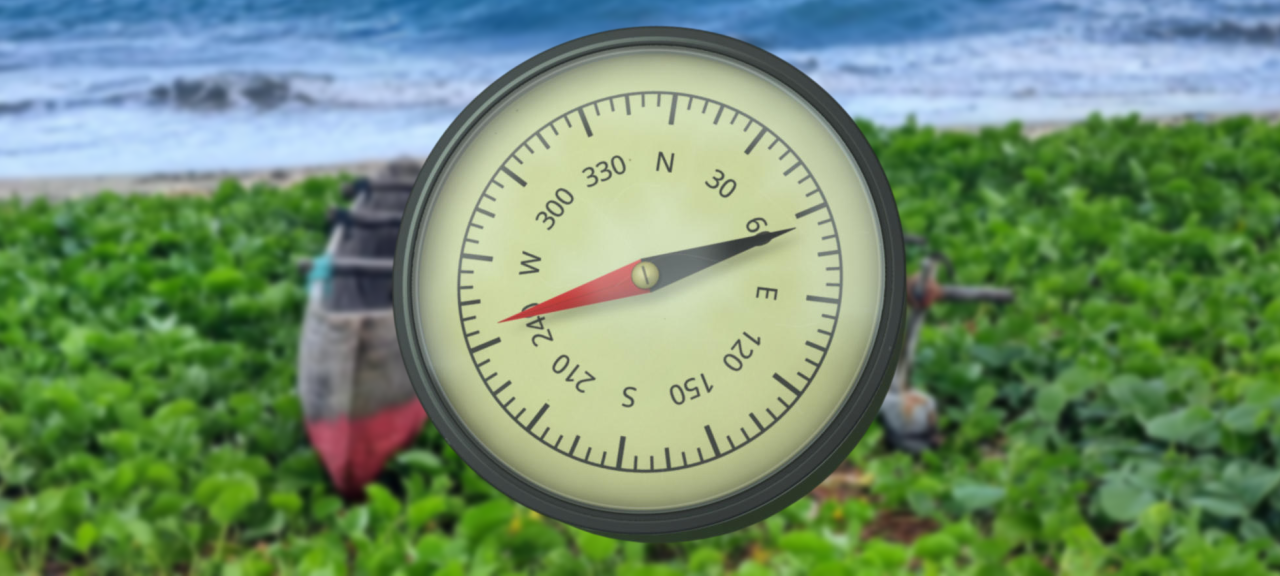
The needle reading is {"value": 245, "unit": "°"}
